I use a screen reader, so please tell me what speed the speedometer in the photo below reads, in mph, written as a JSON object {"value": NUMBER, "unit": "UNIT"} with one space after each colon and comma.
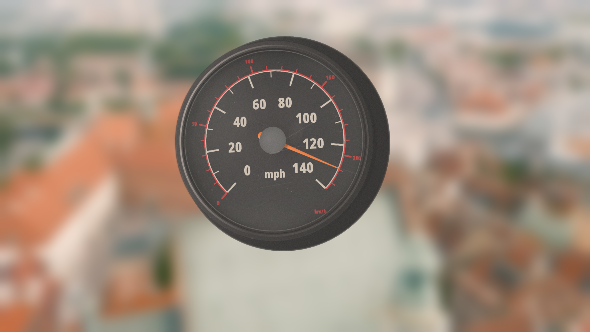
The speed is {"value": 130, "unit": "mph"}
